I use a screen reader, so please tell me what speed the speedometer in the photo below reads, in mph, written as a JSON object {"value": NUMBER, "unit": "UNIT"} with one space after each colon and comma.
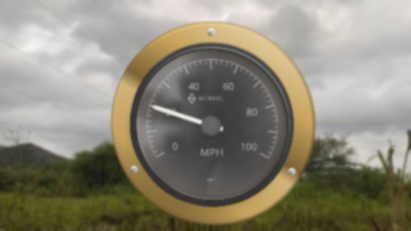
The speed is {"value": 20, "unit": "mph"}
